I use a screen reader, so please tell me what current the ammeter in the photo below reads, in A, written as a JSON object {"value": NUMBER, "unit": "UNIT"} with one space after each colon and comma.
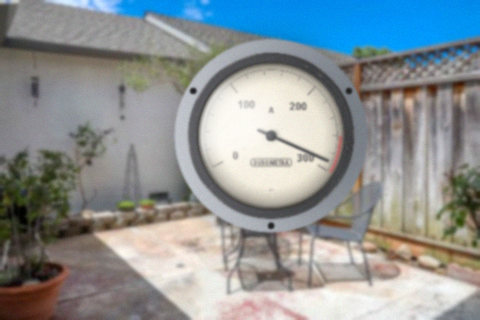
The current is {"value": 290, "unit": "A"}
